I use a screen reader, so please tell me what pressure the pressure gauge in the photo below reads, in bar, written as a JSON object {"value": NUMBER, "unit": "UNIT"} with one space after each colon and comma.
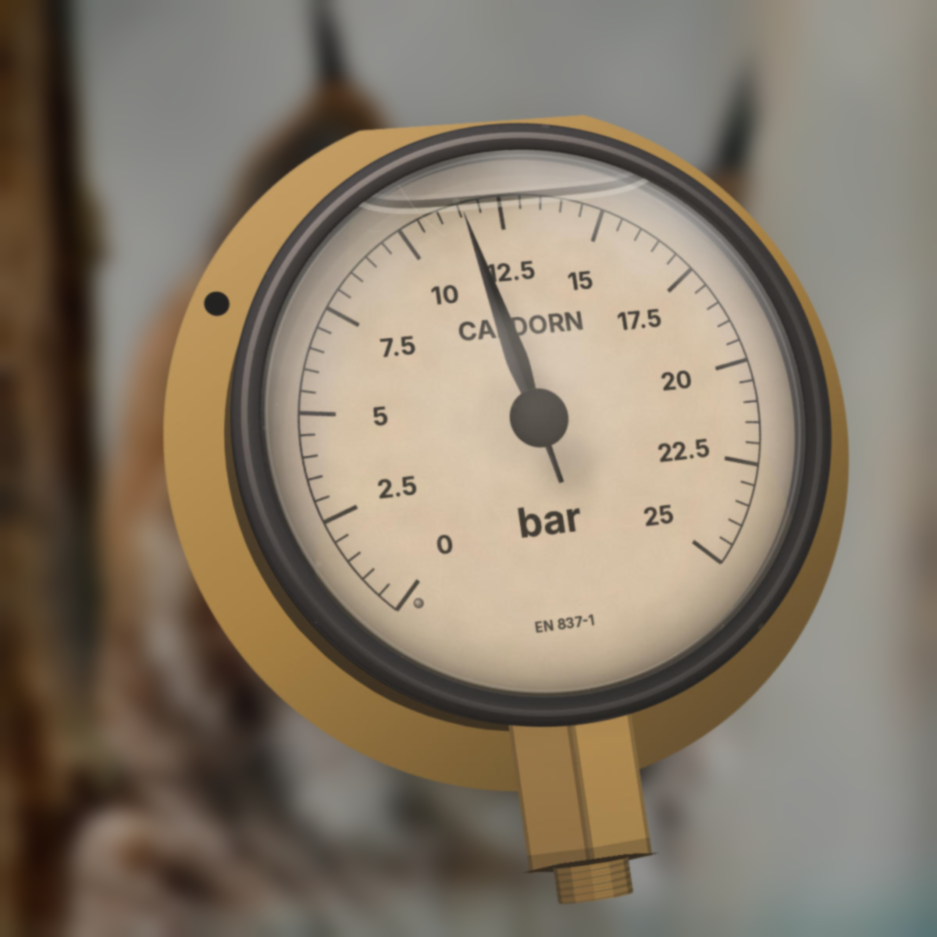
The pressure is {"value": 11.5, "unit": "bar"}
